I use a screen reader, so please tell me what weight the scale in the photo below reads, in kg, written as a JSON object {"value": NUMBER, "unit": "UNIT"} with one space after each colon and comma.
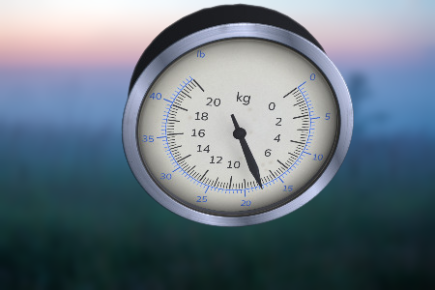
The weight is {"value": 8, "unit": "kg"}
